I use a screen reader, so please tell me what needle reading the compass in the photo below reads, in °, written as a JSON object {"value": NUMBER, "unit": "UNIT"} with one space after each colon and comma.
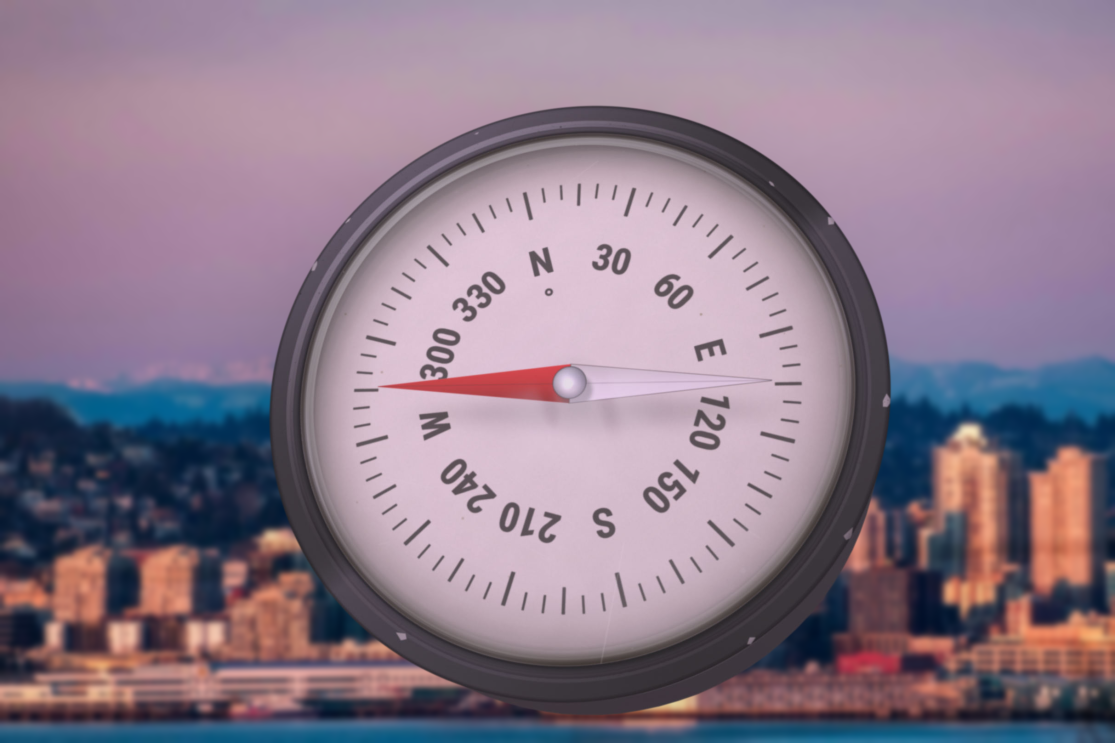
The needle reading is {"value": 285, "unit": "°"}
